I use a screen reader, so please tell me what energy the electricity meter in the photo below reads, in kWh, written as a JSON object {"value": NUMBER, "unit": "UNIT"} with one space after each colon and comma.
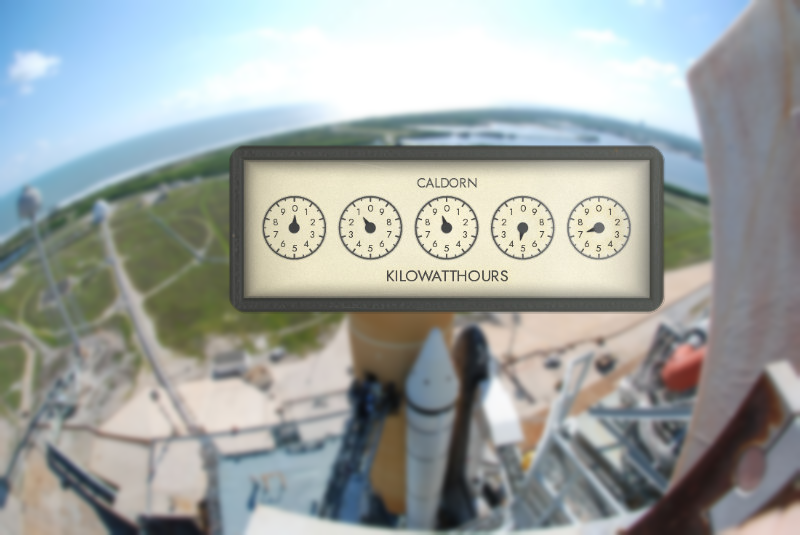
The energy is {"value": 947, "unit": "kWh"}
